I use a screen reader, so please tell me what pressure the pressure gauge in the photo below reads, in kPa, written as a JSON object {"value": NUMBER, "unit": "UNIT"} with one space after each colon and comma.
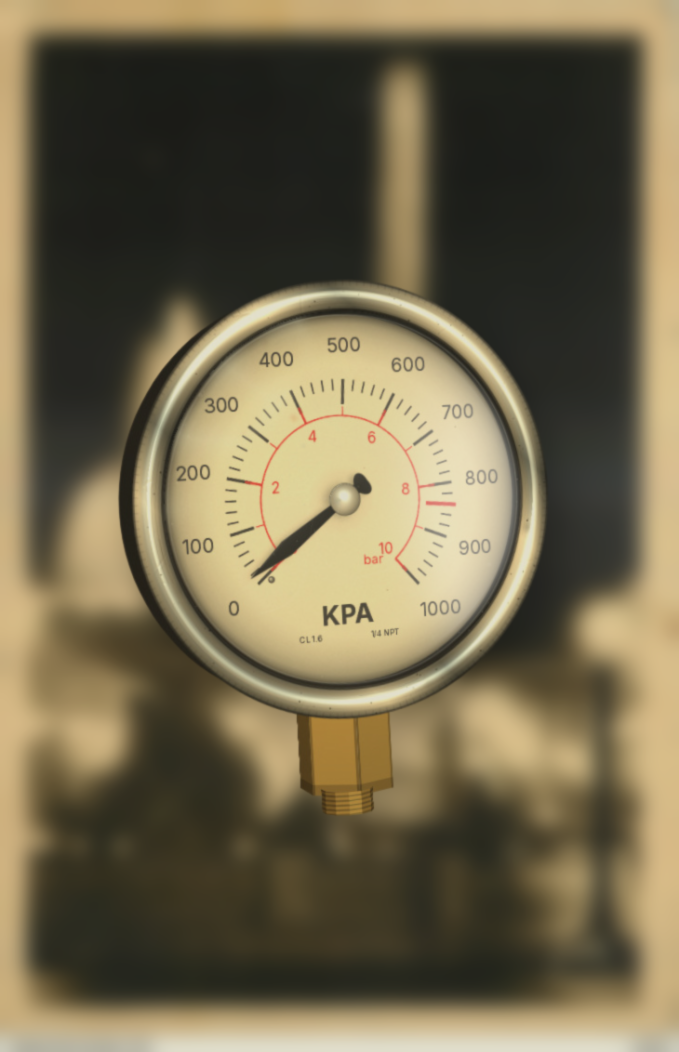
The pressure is {"value": 20, "unit": "kPa"}
